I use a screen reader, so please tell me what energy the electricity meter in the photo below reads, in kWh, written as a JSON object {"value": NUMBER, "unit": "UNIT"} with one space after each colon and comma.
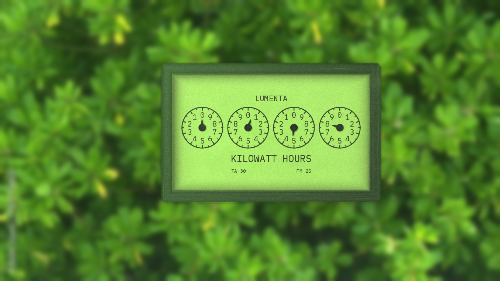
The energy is {"value": 48, "unit": "kWh"}
